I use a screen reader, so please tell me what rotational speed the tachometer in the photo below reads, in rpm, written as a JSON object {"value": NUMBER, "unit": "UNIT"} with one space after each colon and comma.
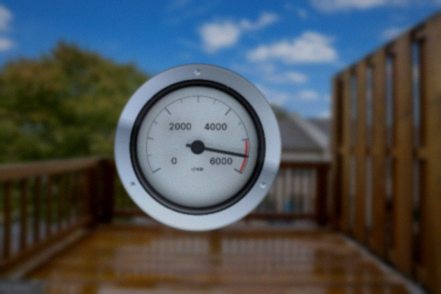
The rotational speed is {"value": 5500, "unit": "rpm"}
